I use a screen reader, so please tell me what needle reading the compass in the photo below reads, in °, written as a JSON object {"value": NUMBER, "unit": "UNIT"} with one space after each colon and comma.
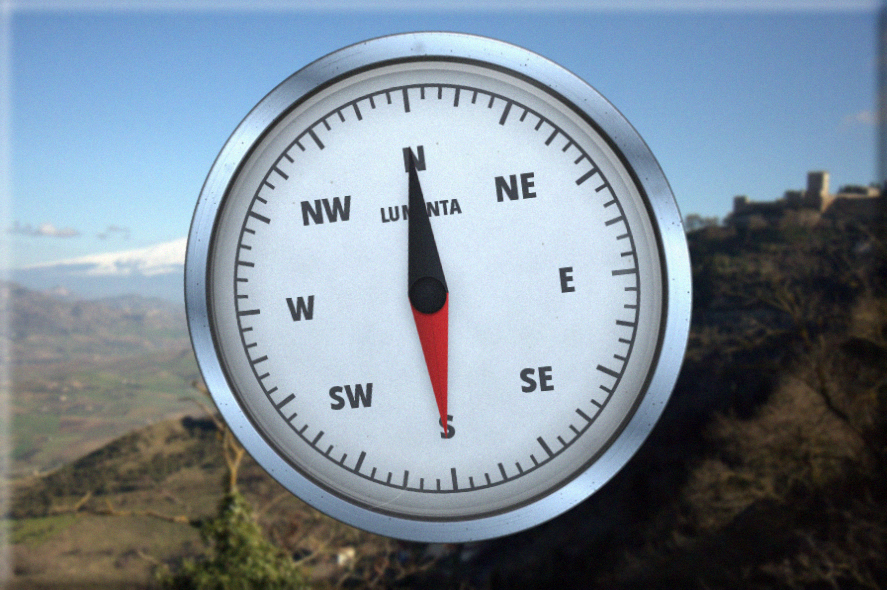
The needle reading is {"value": 180, "unit": "°"}
